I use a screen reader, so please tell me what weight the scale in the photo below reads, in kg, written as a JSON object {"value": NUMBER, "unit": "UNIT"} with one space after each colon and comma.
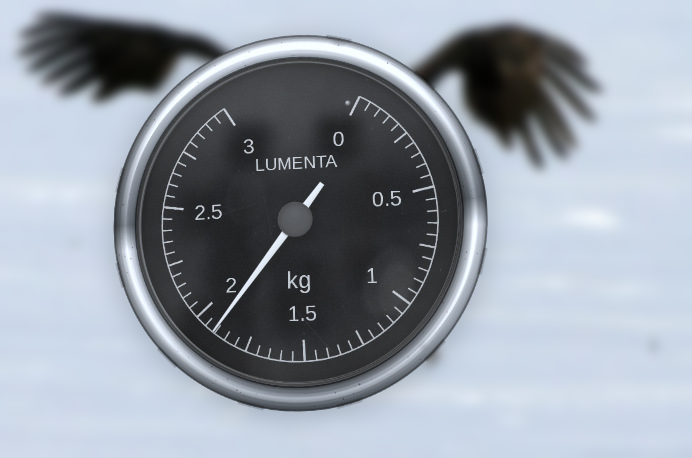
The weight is {"value": 1.9, "unit": "kg"}
